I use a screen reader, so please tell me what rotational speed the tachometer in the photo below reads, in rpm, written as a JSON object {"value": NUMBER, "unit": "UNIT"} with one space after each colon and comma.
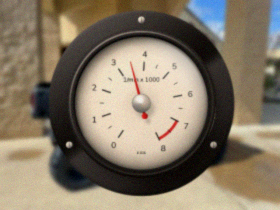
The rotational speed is {"value": 3500, "unit": "rpm"}
